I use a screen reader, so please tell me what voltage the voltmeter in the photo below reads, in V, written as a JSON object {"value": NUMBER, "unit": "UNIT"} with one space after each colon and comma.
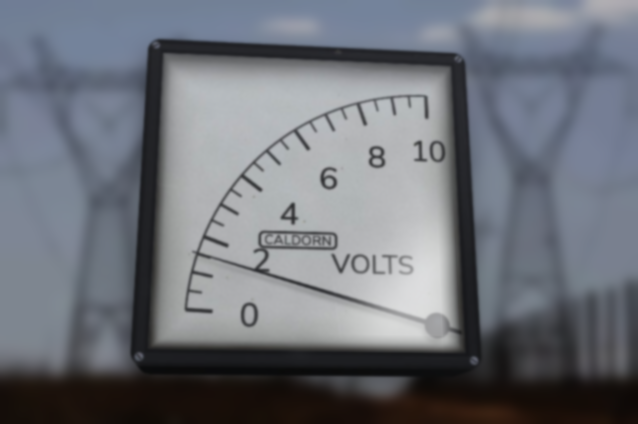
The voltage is {"value": 1.5, "unit": "V"}
